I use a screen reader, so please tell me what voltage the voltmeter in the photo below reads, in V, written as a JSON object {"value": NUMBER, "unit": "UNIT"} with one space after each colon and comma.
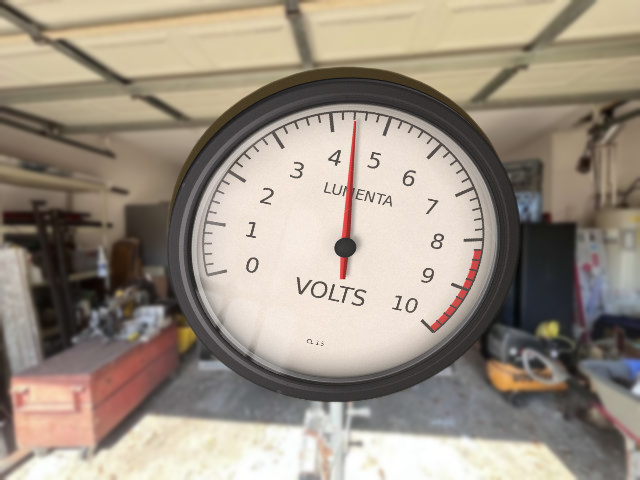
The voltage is {"value": 4.4, "unit": "V"}
